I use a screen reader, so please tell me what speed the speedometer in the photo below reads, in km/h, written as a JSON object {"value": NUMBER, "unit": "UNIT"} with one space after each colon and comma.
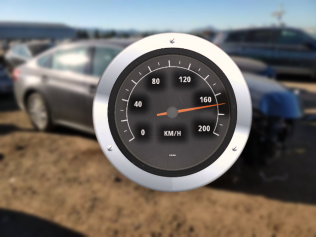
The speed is {"value": 170, "unit": "km/h"}
